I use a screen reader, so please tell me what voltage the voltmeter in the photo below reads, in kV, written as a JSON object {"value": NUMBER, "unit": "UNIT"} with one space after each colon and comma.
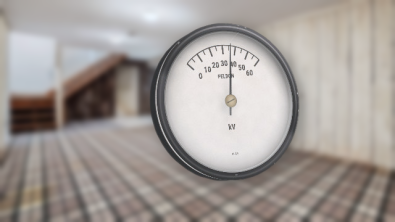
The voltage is {"value": 35, "unit": "kV"}
